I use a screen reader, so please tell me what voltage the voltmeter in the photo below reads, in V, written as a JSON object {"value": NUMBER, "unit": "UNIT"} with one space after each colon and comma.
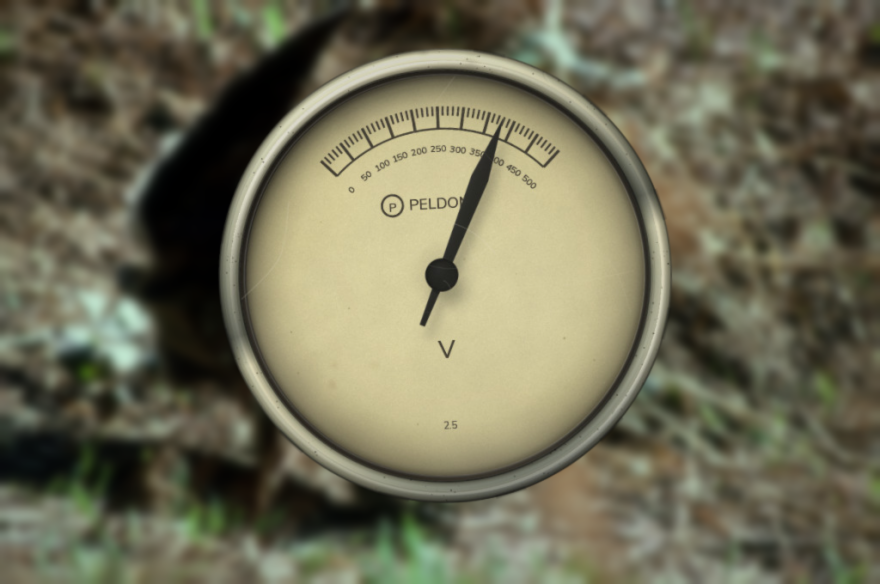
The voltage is {"value": 380, "unit": "V"}
